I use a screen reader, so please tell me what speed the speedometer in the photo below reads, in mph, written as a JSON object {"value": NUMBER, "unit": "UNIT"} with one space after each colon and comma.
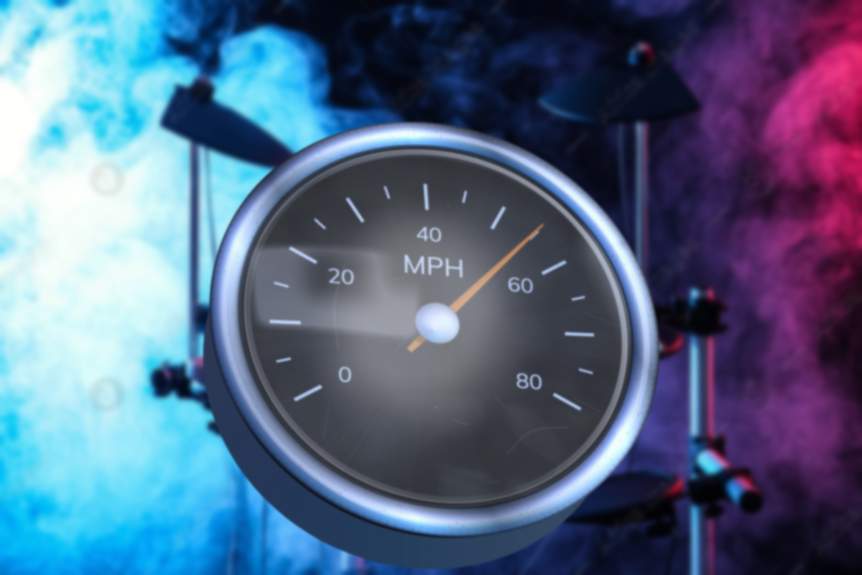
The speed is {"value": 55, "unit": "mph"}
